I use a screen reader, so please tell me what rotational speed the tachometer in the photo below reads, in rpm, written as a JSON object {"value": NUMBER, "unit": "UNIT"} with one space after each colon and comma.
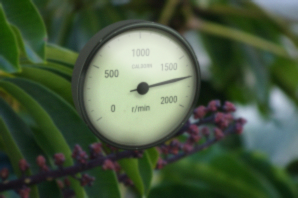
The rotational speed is {"value": 1700, "unit": "rpm"}
